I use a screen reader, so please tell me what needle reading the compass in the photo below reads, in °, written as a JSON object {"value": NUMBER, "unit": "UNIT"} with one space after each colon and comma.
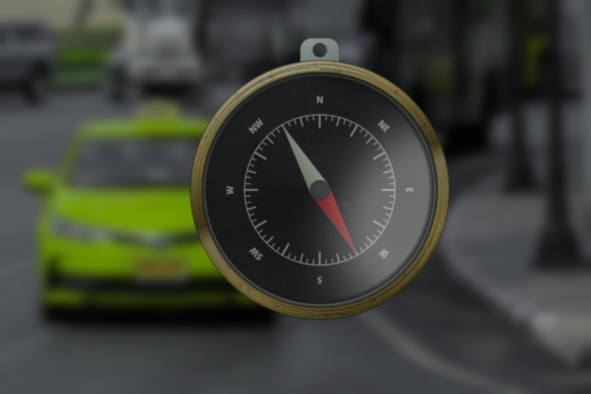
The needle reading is {"value": 150, "unit": "°"}
